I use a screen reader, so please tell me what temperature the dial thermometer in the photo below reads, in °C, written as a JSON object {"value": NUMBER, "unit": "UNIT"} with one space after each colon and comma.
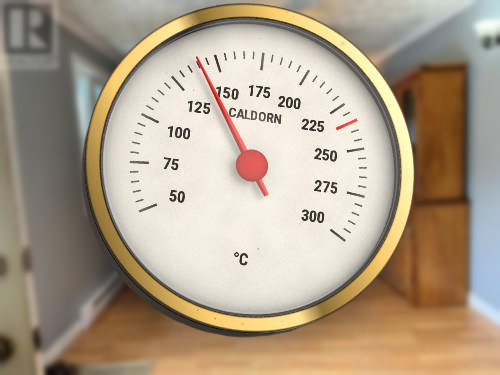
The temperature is {"value": 140, "unit": "°C"}
